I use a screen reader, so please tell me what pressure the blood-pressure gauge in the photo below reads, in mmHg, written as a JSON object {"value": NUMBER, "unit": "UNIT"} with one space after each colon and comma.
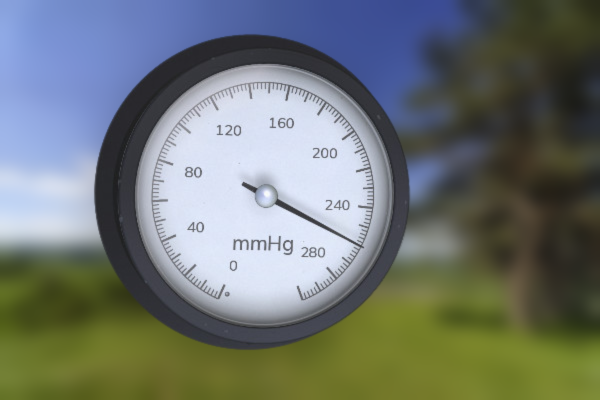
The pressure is {"value": 260, "unit": "mmHg"}
